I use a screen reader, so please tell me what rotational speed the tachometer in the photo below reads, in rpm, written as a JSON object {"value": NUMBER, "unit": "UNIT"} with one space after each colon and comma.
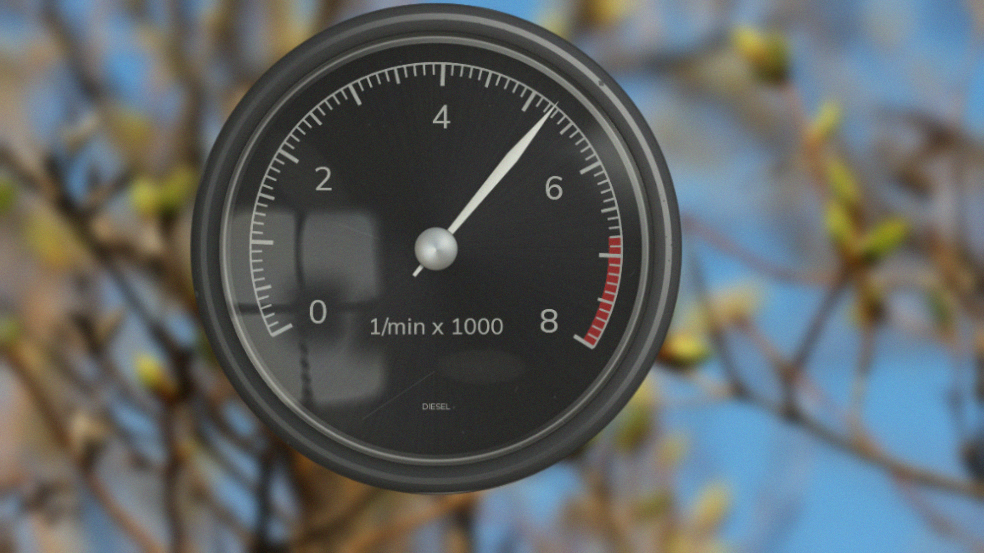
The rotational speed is {"value": 5250, "unit": "rpm"}
